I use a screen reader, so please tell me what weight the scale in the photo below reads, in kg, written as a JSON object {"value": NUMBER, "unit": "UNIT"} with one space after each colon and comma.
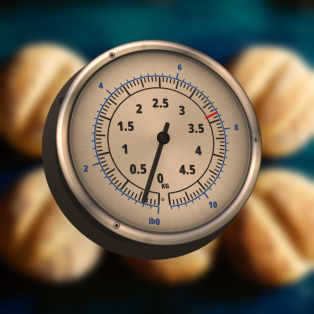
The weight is {"value": 0.2, "unit": "kg"}
